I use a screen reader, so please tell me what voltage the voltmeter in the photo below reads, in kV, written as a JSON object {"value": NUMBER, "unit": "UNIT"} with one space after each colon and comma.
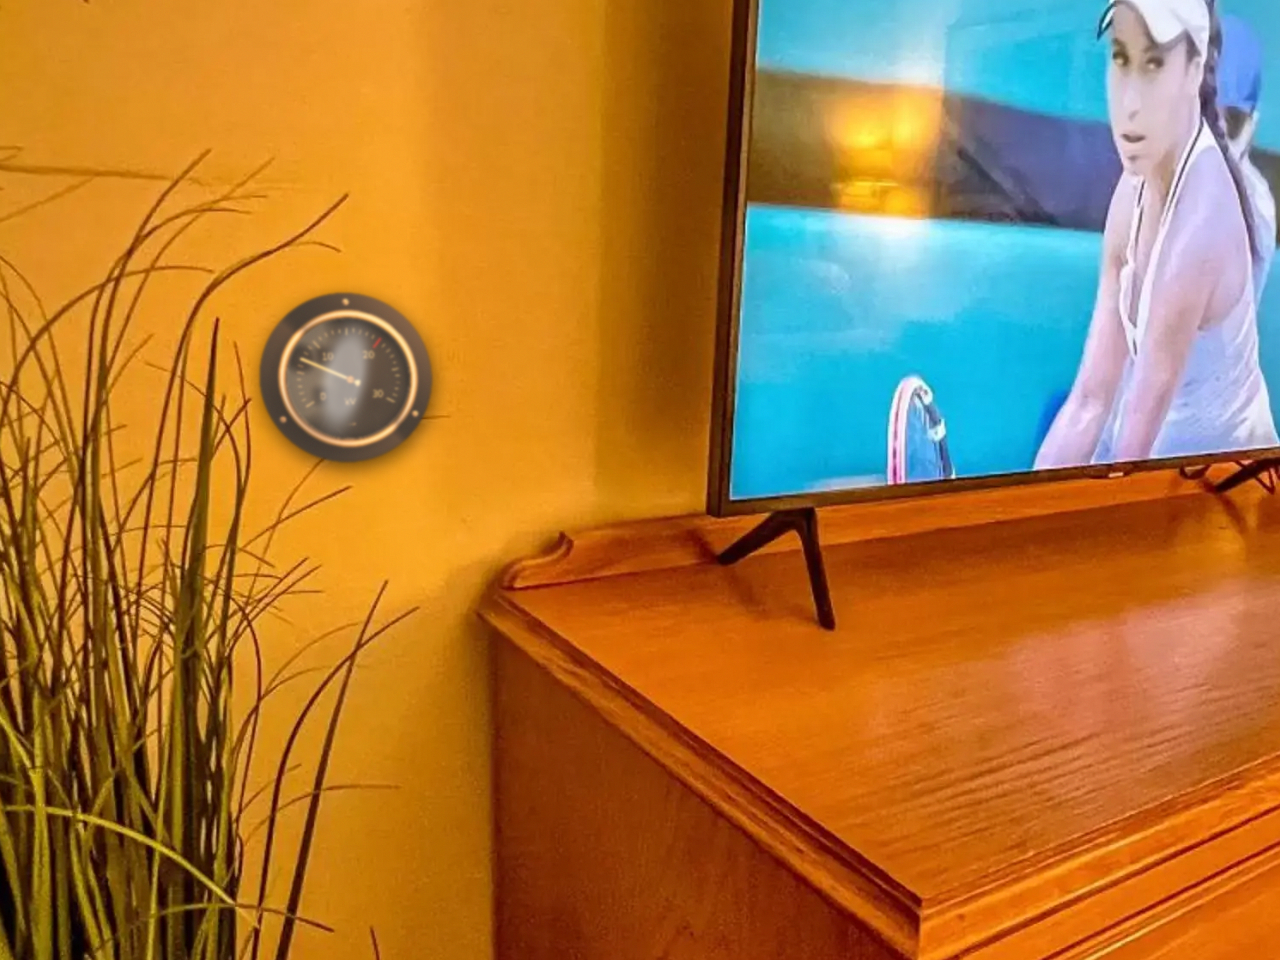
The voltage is {"value": 7, "unit": "kV"}
